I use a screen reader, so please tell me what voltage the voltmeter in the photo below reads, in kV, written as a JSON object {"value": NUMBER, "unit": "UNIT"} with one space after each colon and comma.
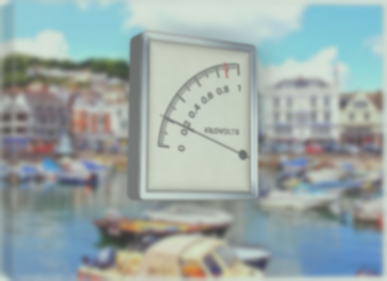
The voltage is {"value": 0.2, "unit": "kV"}
